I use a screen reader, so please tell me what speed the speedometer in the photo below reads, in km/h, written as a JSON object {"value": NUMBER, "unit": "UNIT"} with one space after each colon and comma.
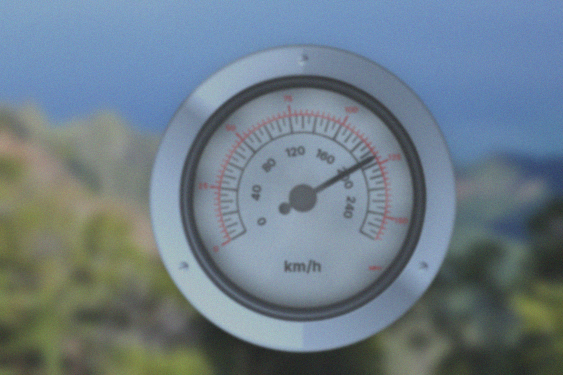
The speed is {"value": 195, "unit": "km/h"}
